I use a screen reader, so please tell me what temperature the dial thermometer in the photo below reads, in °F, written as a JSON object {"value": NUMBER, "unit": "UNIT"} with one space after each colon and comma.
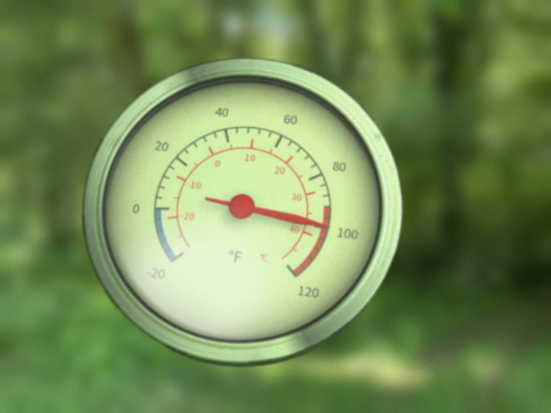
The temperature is {"value": 100, "unit": "°F"}
